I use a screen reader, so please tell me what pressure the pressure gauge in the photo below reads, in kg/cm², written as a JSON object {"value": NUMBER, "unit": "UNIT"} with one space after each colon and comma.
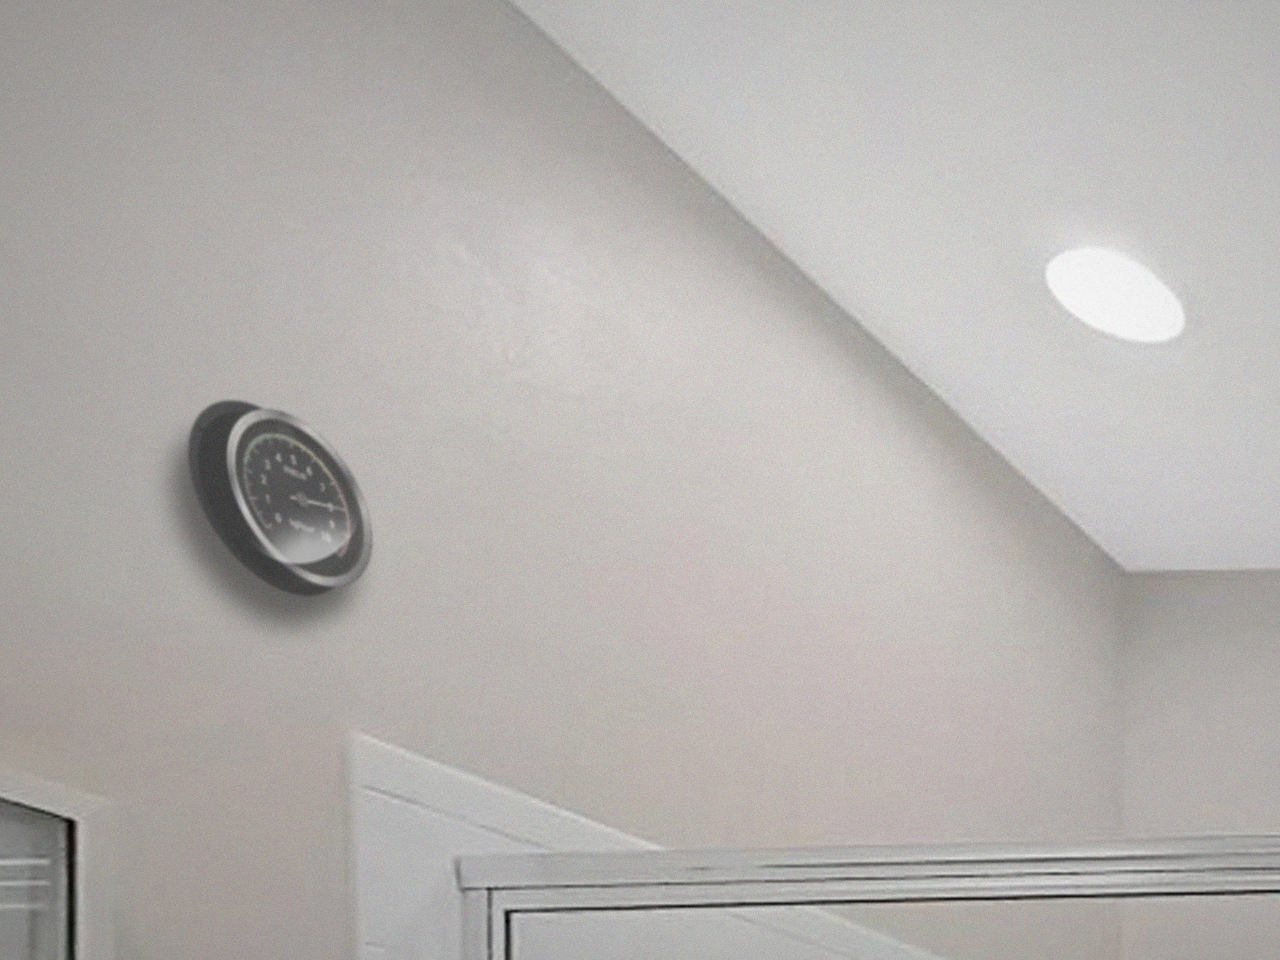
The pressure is {"value": 8, "unit": "kg/cm²"}
